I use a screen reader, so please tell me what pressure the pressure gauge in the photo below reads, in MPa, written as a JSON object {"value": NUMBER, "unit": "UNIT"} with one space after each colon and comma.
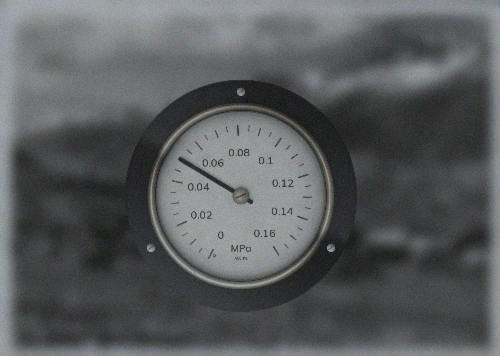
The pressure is {"value": 0.05, "unit": "MPa"}
